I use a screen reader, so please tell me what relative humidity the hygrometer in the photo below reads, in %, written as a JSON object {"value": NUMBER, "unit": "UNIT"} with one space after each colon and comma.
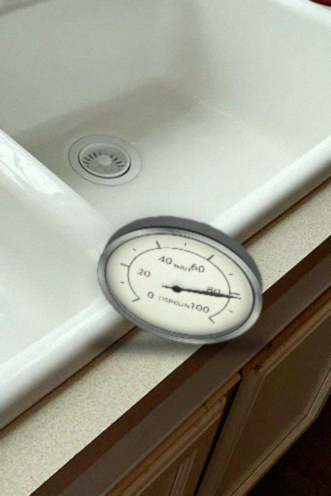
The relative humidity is {"value": 80, "unit": "%"}
